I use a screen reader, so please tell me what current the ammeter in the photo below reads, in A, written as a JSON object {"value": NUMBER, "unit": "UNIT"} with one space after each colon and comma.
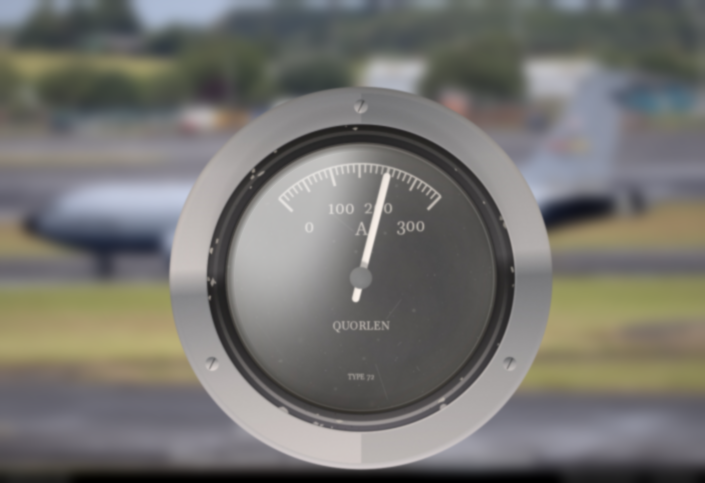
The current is {"value": 200, "unit": "A"}
